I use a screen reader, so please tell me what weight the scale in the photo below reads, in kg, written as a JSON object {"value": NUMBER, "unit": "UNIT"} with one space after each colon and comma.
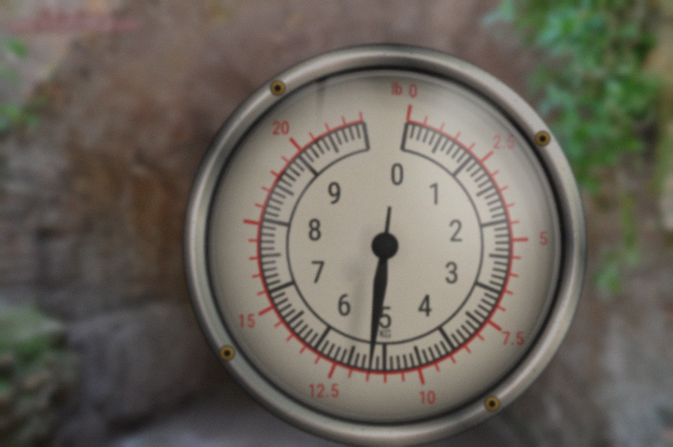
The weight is {"value": 5.2, "unit": "kg"}
